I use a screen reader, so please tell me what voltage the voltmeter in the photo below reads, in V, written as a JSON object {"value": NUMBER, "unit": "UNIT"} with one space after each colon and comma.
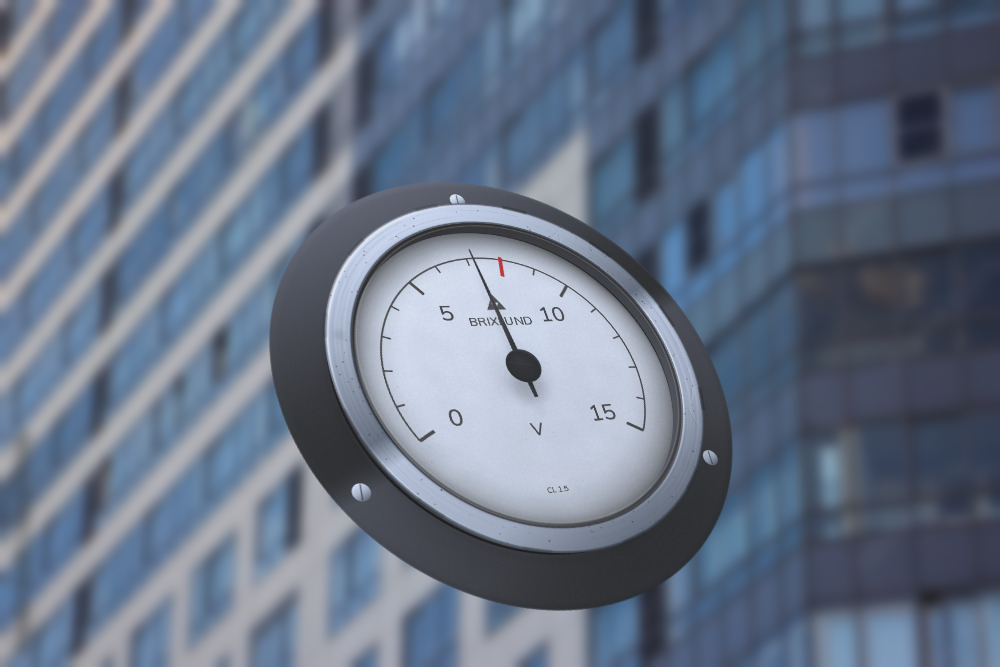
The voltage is {"value": 7, "unit": "V"}
